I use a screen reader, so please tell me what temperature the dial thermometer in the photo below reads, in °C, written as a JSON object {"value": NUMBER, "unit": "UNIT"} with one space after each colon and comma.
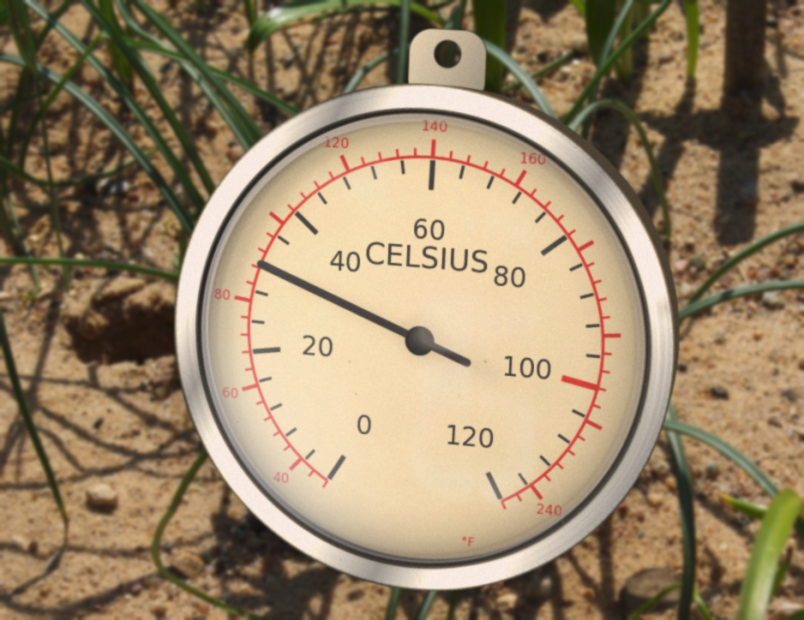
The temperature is {"value": 32, "unit": "°C"}
